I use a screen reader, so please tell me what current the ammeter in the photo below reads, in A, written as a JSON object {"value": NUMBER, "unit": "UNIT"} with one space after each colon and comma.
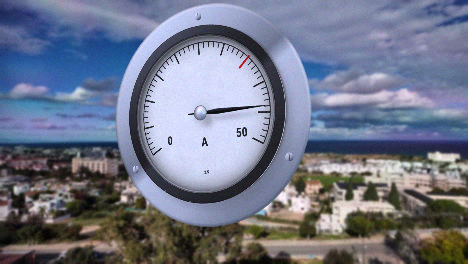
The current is {"value": 44, "unit": "A"}
